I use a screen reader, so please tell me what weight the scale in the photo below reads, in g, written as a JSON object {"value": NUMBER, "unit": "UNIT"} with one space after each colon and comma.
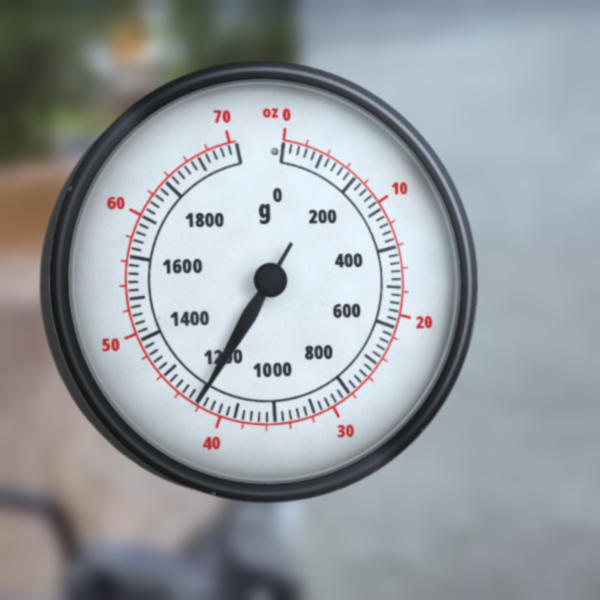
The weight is {"value": 1200, "unit": "g"}
